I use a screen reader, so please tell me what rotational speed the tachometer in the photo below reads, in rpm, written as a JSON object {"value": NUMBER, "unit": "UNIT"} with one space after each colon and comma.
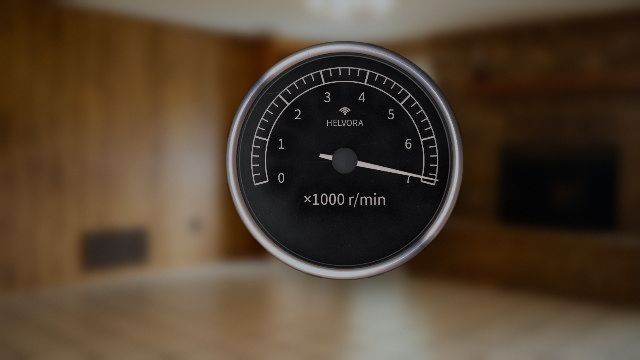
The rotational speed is {"value": 6900, "unit": "rpm"}
